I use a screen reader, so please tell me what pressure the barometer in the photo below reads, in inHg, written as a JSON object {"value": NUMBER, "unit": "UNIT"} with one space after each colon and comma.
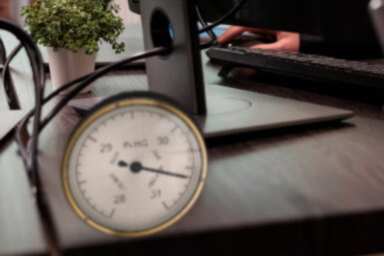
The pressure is {"value": 30.6, "unit": "inHg"}
